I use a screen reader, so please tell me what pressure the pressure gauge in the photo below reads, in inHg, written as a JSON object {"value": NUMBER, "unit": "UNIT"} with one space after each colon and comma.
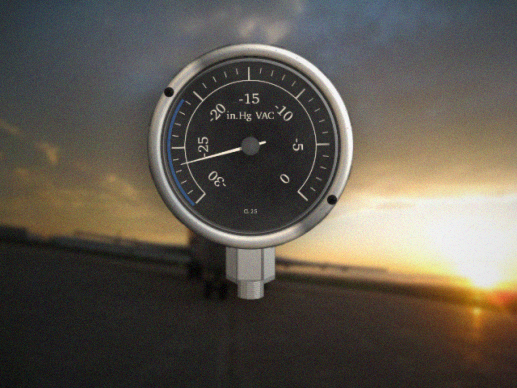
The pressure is {"value": -26.5, "unit": "inHg"}
